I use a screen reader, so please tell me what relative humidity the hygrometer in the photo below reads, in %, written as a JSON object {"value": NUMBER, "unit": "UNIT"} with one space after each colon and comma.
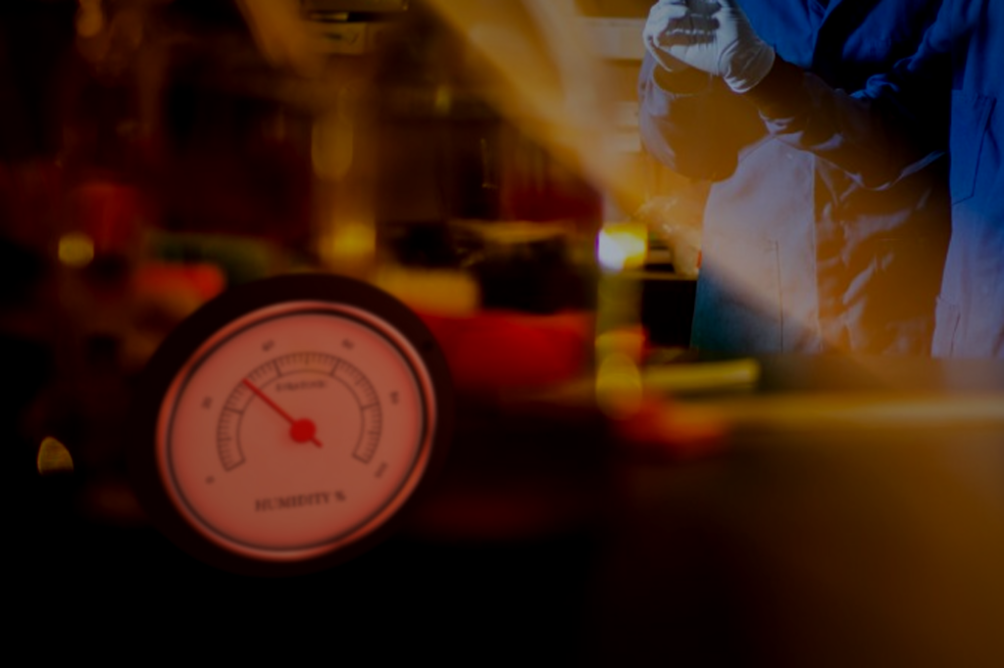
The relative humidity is {"value": 30, "unit": "%"}
